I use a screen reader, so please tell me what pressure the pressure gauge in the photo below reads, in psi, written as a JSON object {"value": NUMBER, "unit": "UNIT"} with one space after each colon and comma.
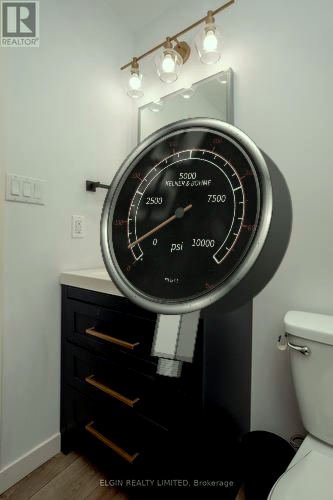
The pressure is {"value": 500, "unit": "psi"}
